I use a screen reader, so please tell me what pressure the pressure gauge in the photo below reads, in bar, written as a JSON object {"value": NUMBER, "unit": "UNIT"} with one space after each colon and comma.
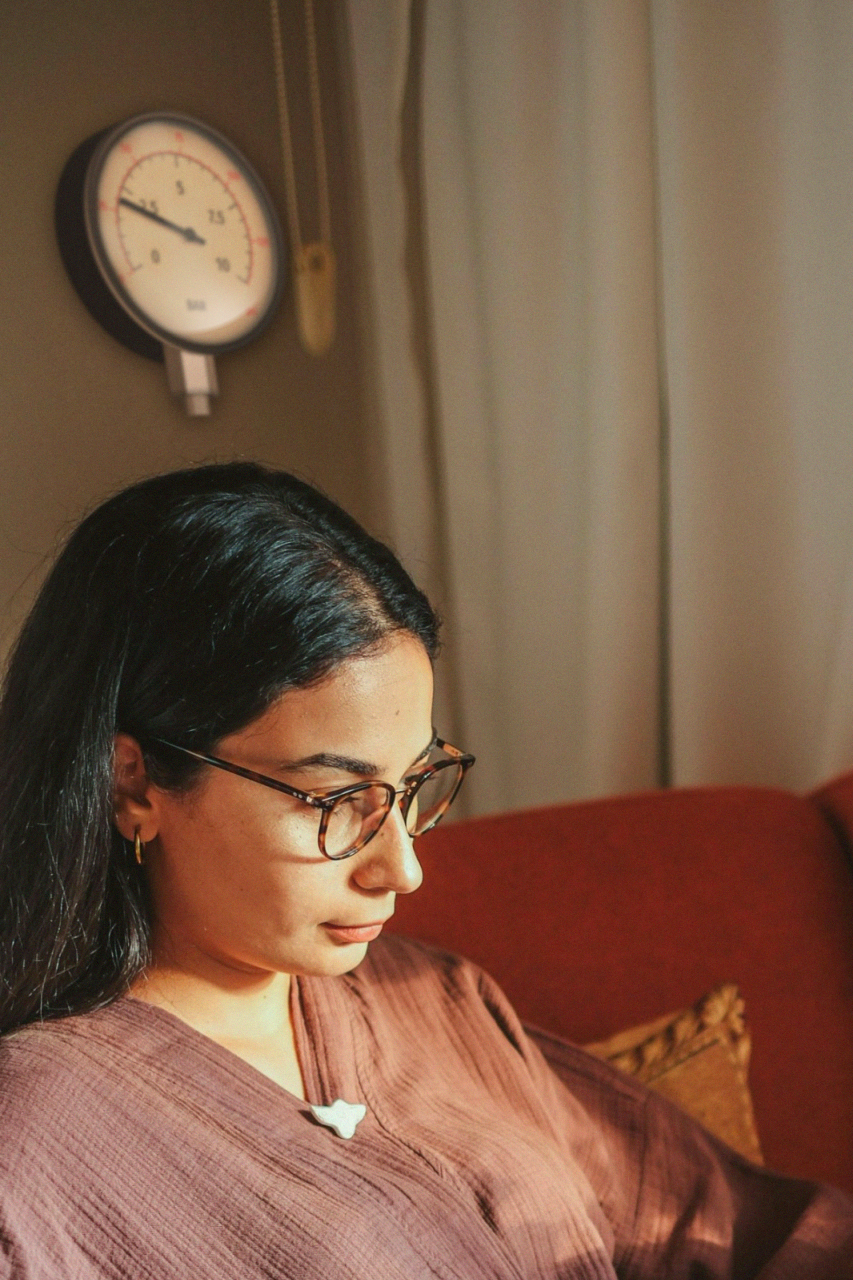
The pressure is {"value": 2, "unit": "bar"}
